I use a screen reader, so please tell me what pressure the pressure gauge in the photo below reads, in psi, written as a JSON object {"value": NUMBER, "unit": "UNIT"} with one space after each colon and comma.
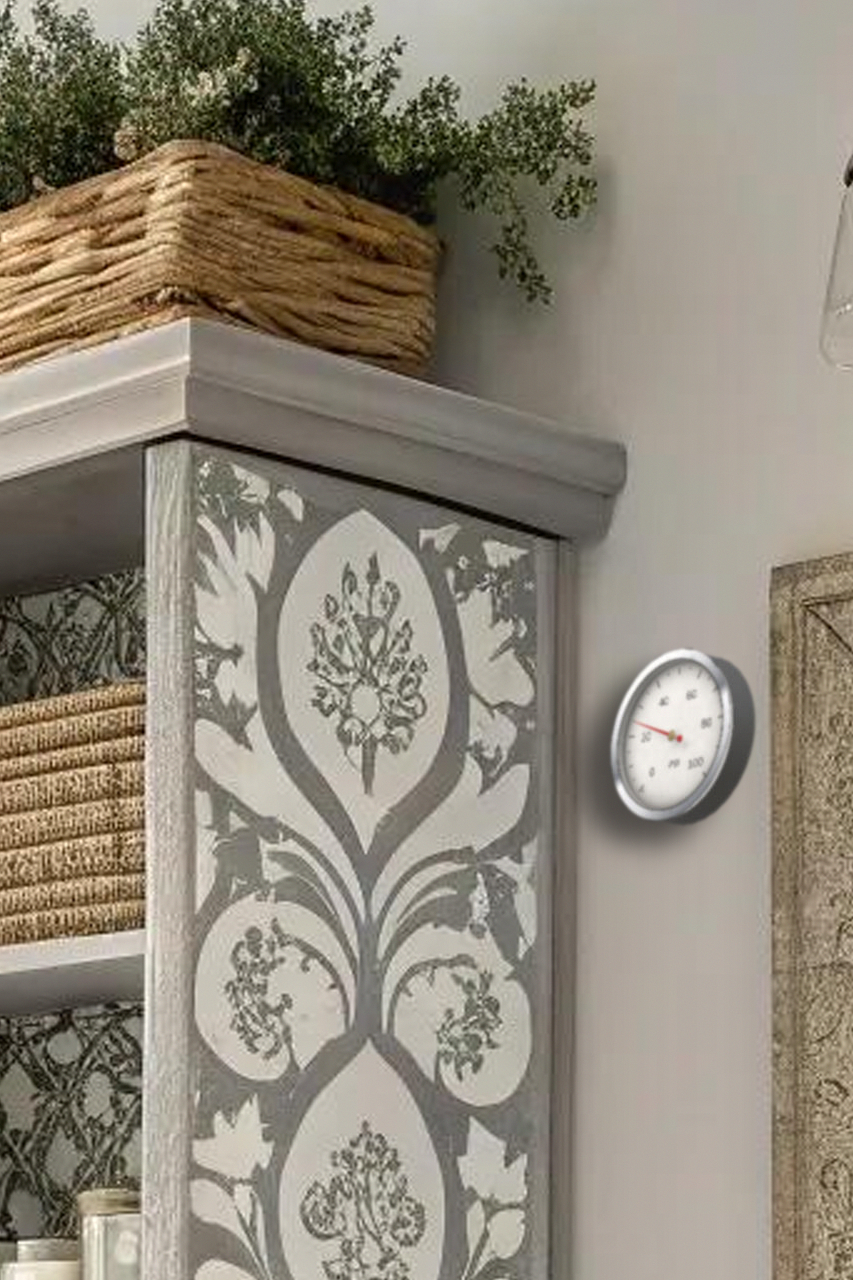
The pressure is {"value": 25, "unit": "psi"}
